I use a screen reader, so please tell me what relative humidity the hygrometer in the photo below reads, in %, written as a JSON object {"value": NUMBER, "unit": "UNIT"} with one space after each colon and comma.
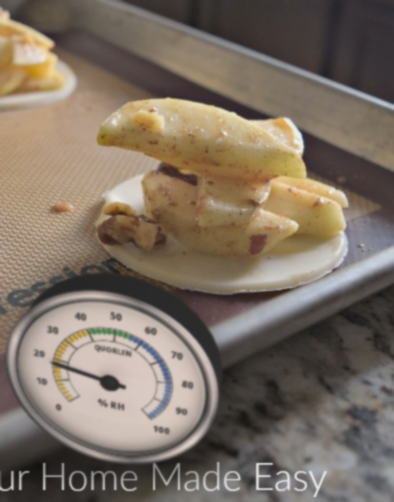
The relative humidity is {"value": 20, "unit": "%"}
